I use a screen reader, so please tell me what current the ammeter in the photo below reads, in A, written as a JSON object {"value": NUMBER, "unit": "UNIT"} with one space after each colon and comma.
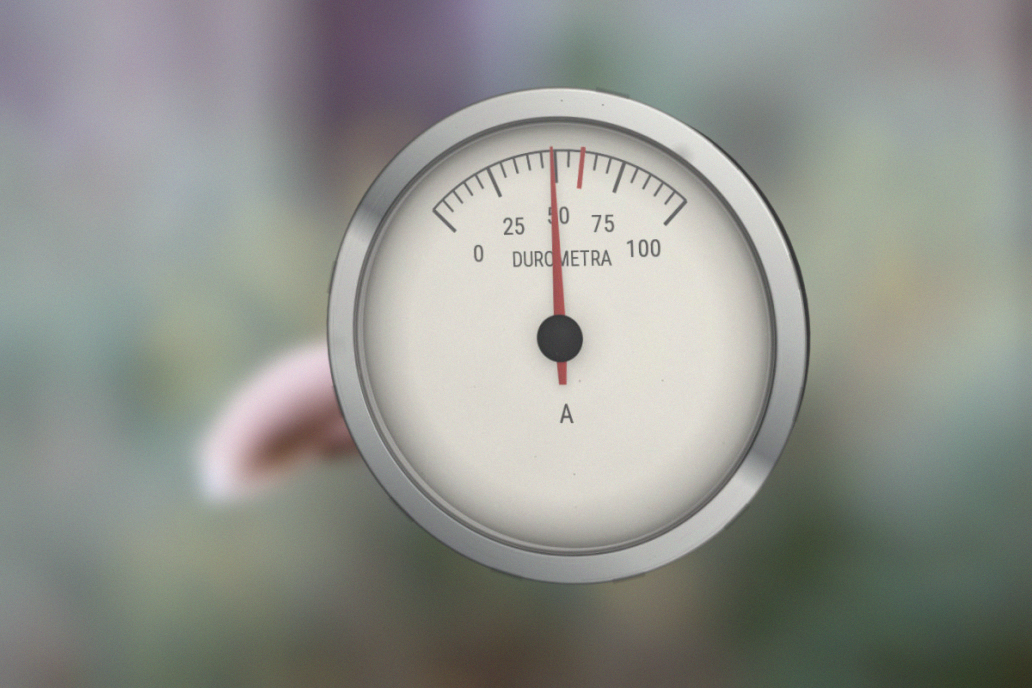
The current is {"value": 50, "unit": "A"}
